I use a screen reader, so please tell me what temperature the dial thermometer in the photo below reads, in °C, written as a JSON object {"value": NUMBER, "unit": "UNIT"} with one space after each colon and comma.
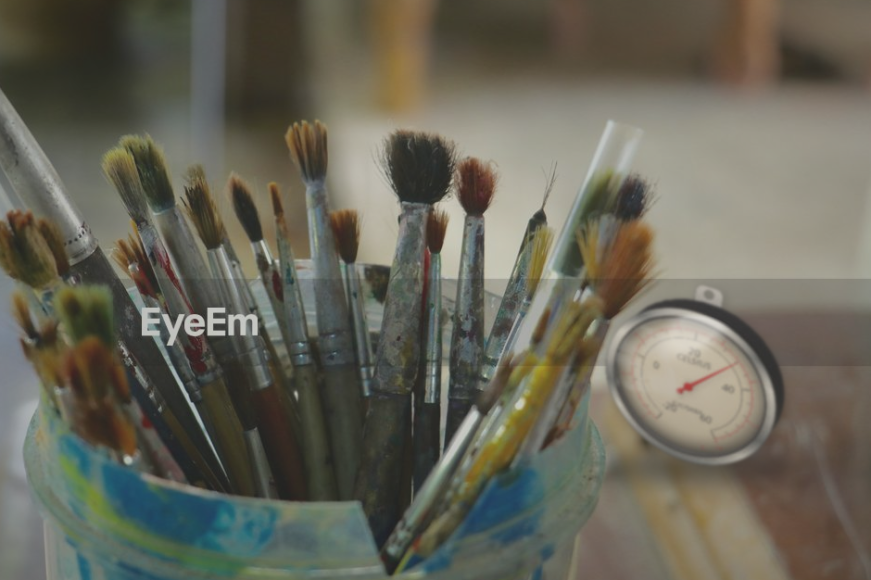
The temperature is {"value": 32, "unit": "°C"}
